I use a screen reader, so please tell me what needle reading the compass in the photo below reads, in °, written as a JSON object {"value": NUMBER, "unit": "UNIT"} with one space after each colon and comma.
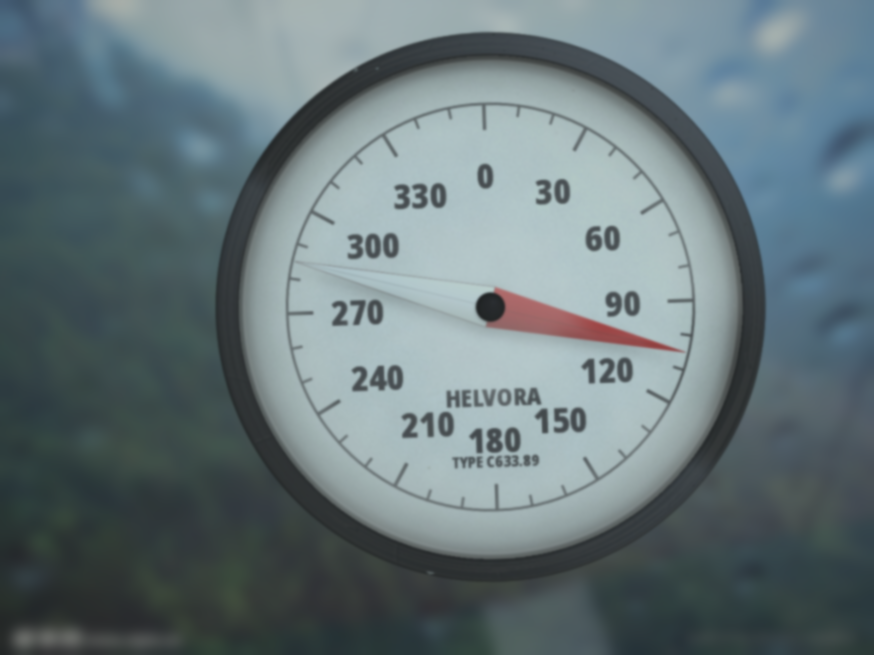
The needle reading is {"value": 105, "unit": "°"}
